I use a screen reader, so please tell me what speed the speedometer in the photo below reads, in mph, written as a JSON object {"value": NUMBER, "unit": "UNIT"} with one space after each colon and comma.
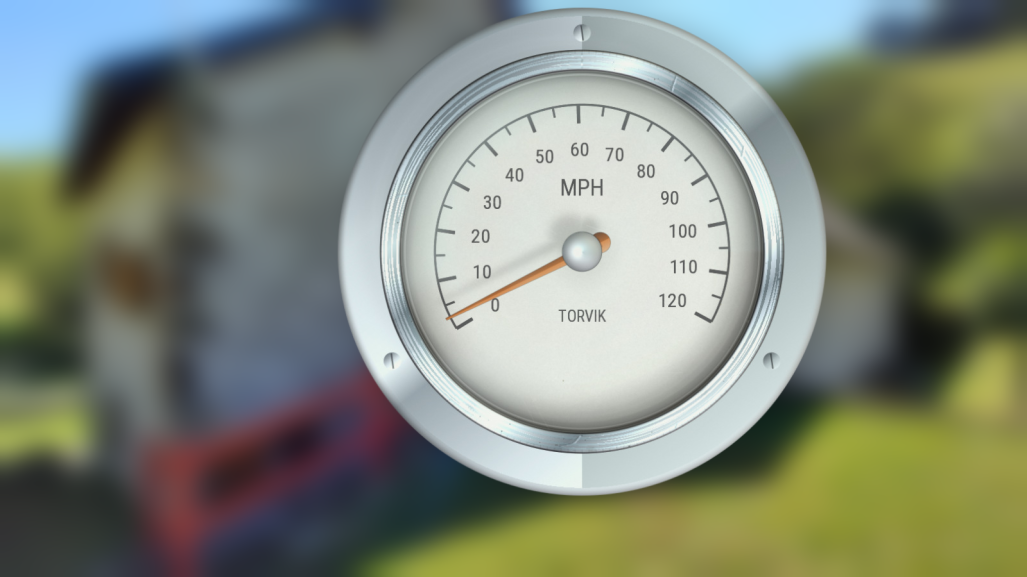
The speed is {"value": 2.5, "unit": "mph"}
